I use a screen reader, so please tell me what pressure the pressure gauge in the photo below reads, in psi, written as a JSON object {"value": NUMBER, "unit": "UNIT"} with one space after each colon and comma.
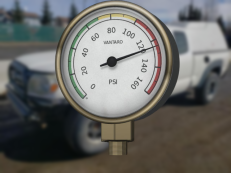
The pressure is {"value": 125, "unit": "psi"}
